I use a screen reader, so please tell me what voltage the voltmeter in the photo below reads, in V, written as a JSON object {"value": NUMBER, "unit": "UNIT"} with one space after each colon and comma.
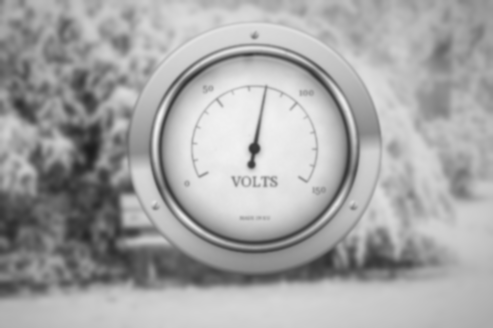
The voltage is {"value": 80, "unit": "V"}
